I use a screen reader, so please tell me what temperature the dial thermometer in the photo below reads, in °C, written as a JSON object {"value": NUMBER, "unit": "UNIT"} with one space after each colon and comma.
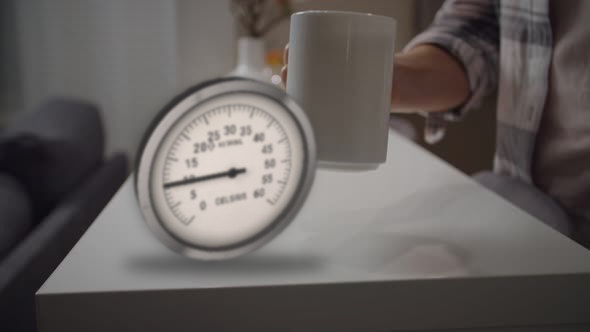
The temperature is {"value": 10, "unit": "°C"}
